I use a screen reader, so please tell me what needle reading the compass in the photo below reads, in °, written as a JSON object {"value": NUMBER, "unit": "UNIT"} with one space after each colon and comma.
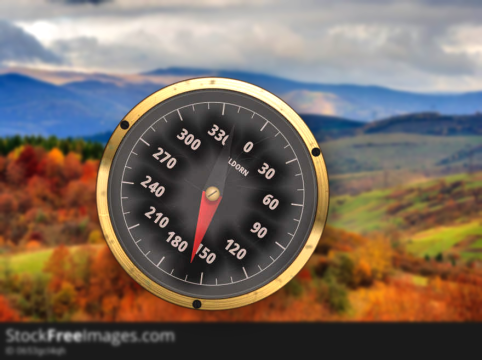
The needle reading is {"value": 160, "unit": "°"}
